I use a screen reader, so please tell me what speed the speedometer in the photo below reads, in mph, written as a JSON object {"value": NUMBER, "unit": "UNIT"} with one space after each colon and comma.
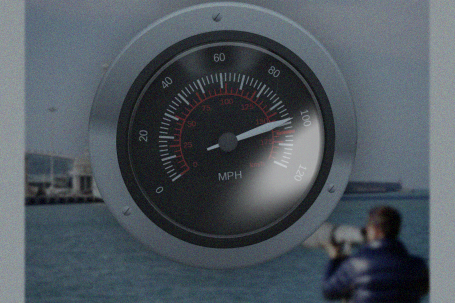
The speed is {"value": 98, "unit": "mph"}
